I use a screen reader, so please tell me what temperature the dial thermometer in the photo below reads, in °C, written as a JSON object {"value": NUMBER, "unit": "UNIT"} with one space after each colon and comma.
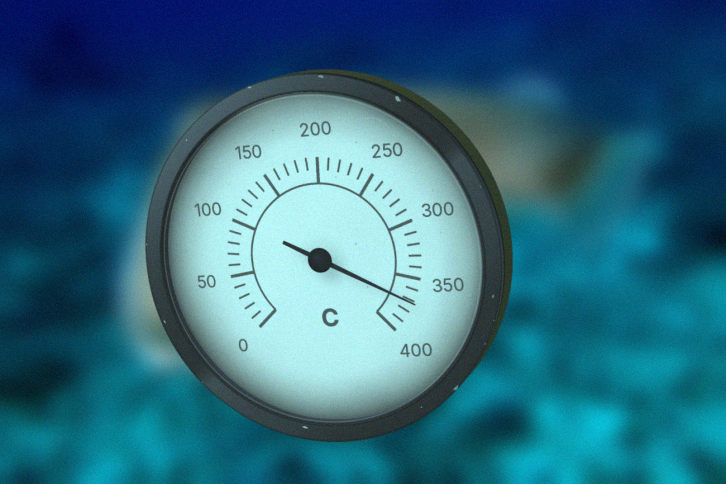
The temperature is {"value": 370, "unit": "°C"}
